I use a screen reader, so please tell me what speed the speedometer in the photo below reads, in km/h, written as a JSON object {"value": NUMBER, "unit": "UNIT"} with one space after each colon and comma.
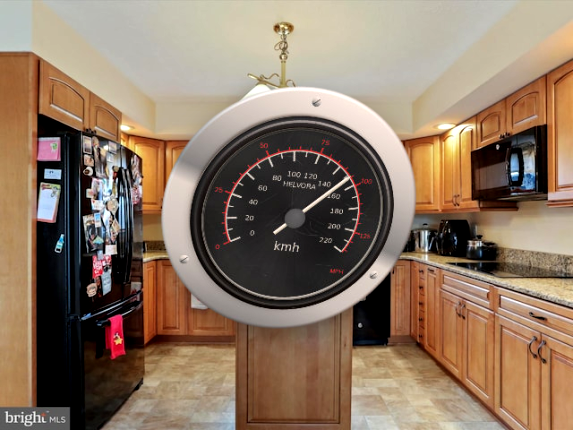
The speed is {"value": 150, "unit": "km/h"}
